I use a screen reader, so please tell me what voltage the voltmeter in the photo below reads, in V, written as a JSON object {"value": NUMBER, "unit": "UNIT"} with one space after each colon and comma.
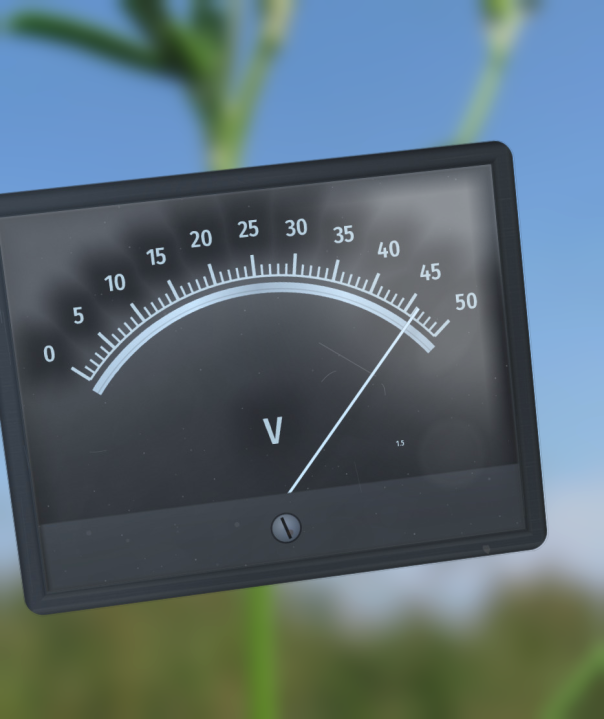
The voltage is {"value": 46, "unit": "V"}
